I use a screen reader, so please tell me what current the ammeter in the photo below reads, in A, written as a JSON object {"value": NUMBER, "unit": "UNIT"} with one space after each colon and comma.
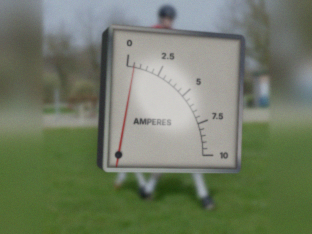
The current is {"value": 0.5, "unit": "A"}
